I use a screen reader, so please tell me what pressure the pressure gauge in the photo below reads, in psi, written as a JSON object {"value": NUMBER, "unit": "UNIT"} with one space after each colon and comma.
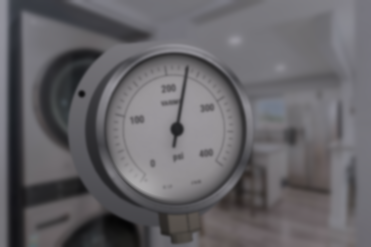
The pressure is {"value": 230, "unit": "psi"}
